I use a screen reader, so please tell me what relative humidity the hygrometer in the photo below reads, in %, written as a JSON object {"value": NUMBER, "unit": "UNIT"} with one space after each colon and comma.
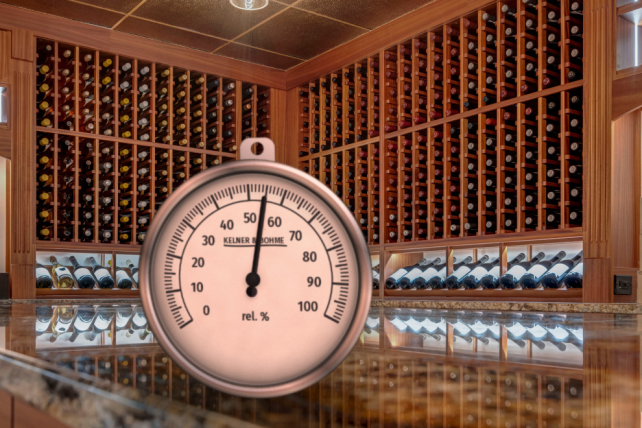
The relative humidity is {"value": 55, "unit": "%"}
